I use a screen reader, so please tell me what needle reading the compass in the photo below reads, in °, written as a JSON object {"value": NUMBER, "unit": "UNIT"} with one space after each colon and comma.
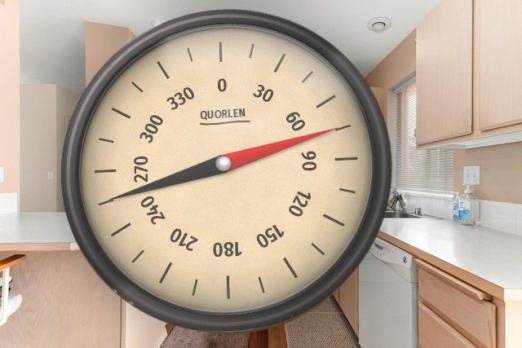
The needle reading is {"value": 75, "unit": "°"}
